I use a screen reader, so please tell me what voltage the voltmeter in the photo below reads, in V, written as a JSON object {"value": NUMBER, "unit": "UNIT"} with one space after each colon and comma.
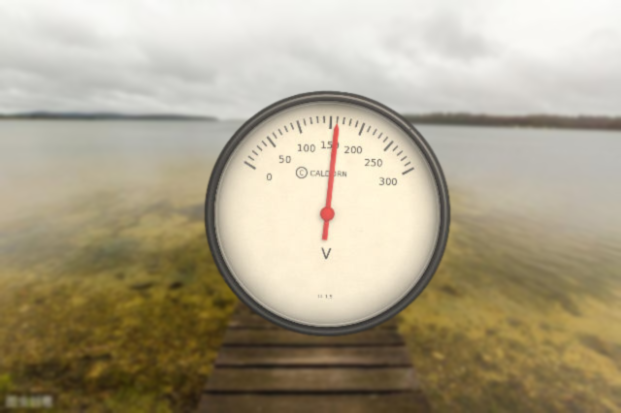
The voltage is {"value": 160, "unit": "V"}
